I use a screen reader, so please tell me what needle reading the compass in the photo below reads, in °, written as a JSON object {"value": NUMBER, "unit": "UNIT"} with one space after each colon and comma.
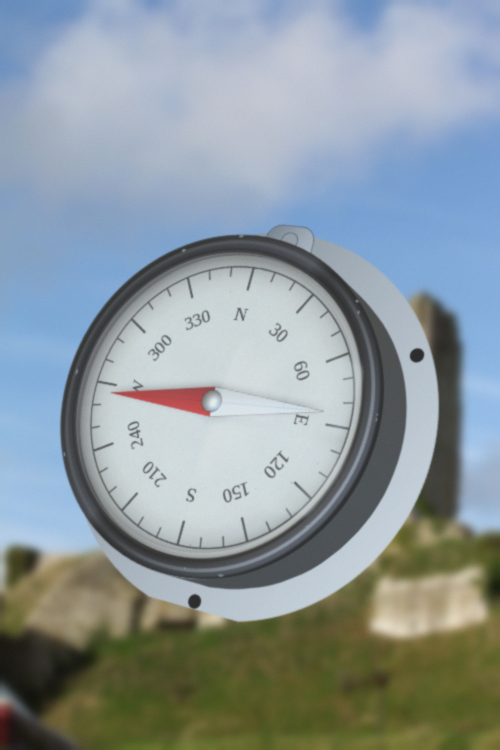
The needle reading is {"value": 265, "unit": "°"}
